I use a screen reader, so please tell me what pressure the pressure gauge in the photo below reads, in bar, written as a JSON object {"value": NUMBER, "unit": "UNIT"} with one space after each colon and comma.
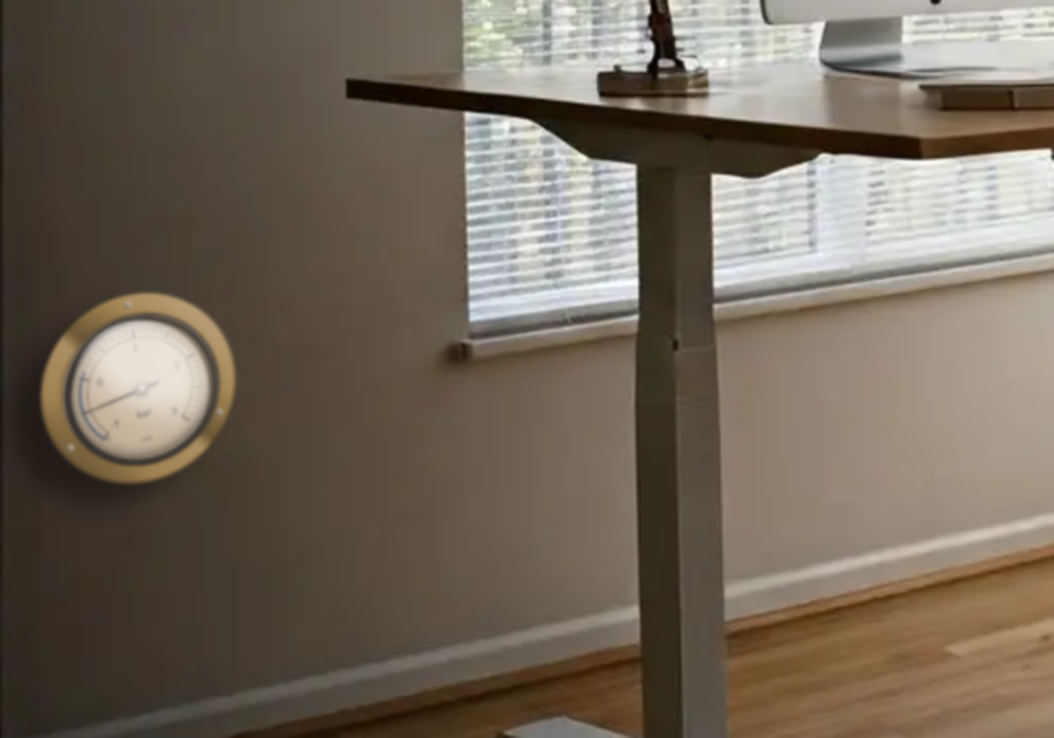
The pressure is {"value": -0.5, "unit": "bar"}
